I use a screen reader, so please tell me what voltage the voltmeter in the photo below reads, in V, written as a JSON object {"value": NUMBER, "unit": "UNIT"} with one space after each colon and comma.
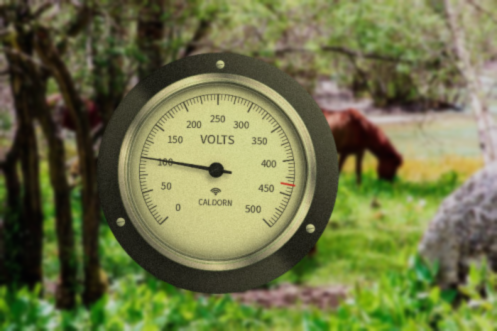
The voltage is {"value": 100, "unit": "V"}
